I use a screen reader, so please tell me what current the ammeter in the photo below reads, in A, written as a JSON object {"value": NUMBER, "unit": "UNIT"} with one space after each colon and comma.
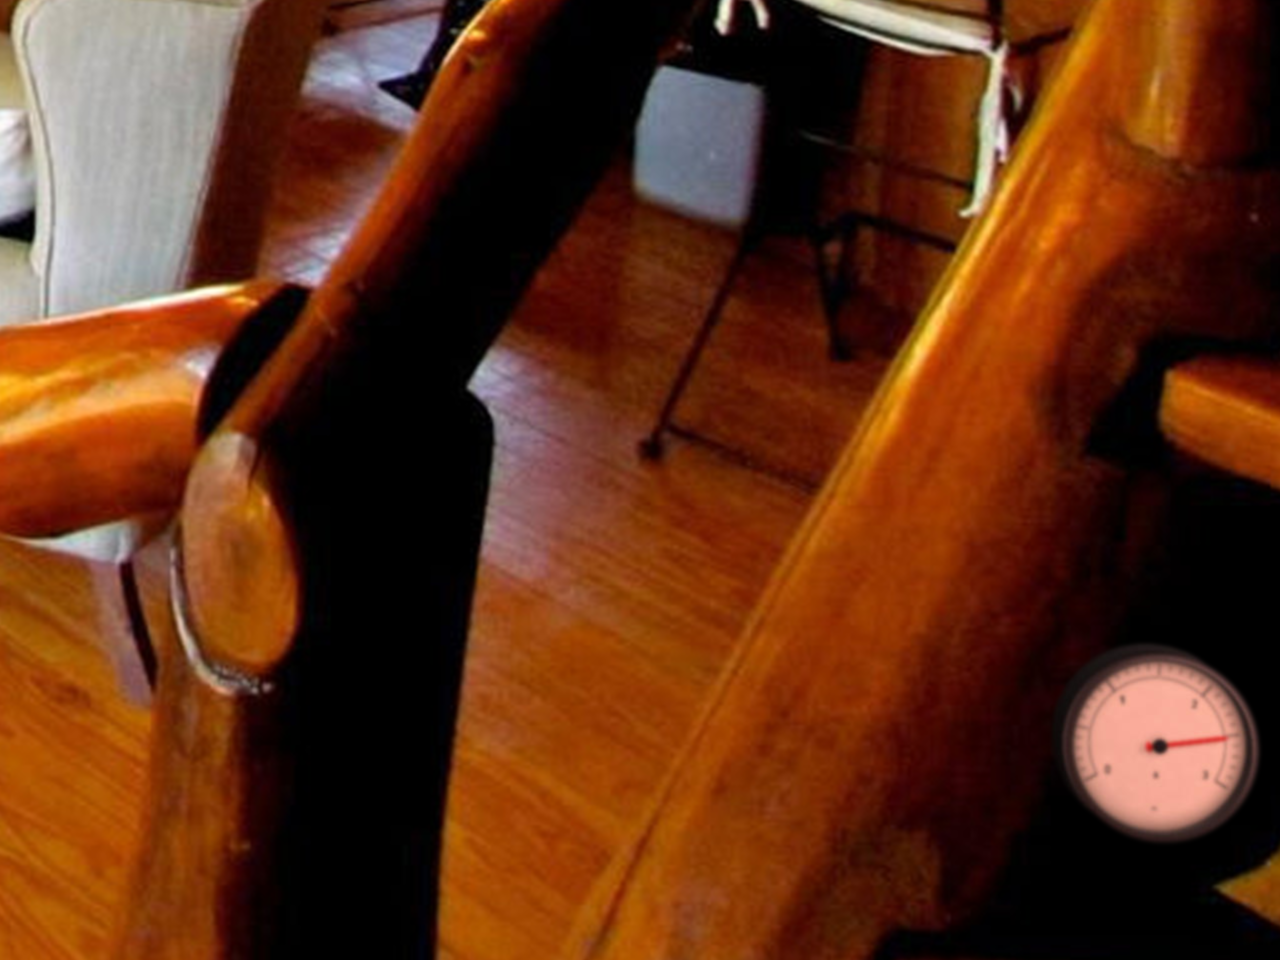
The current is {"value": 2.5, "unit": "A"}
